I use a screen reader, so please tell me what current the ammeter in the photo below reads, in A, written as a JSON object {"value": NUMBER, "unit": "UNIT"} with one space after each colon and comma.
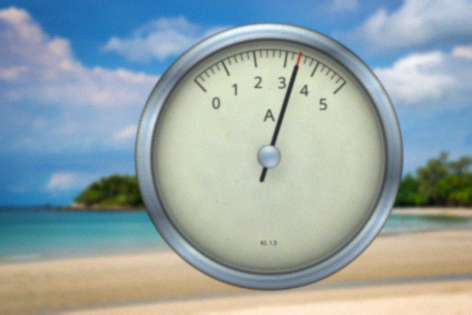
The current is {"value": 3.4, "unit": "A"}
